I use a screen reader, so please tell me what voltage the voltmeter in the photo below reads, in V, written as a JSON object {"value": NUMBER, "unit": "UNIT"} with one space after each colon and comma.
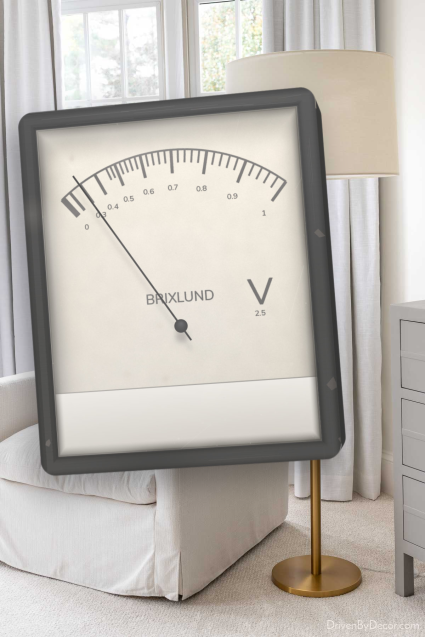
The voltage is {"value": 0.3, "unit": "V"}
